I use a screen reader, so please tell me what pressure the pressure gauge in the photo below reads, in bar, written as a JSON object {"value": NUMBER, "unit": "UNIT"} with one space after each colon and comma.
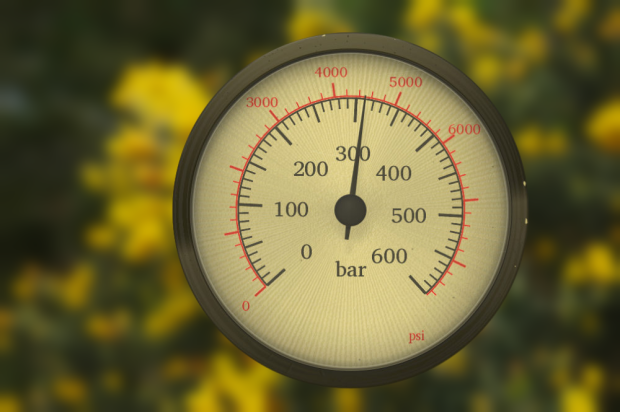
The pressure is {"value": 310, "unit": "bar"}
